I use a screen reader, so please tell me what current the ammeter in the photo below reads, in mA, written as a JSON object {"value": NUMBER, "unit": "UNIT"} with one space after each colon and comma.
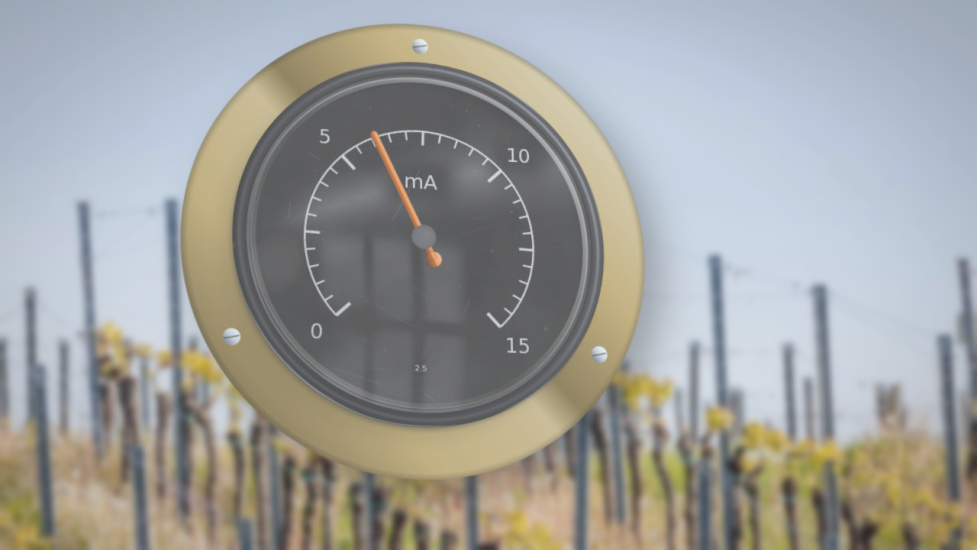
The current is {"value": 6, "unit": "mA"}
